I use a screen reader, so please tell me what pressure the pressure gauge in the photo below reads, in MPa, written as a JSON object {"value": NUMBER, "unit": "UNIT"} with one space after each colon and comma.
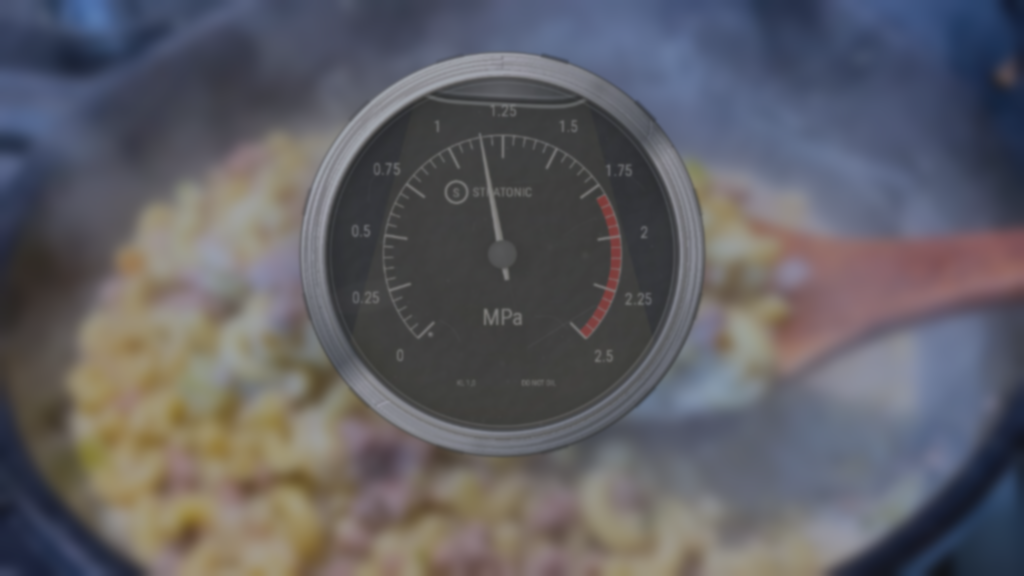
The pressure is {"value": 1.15, "unit": "MPa"}
